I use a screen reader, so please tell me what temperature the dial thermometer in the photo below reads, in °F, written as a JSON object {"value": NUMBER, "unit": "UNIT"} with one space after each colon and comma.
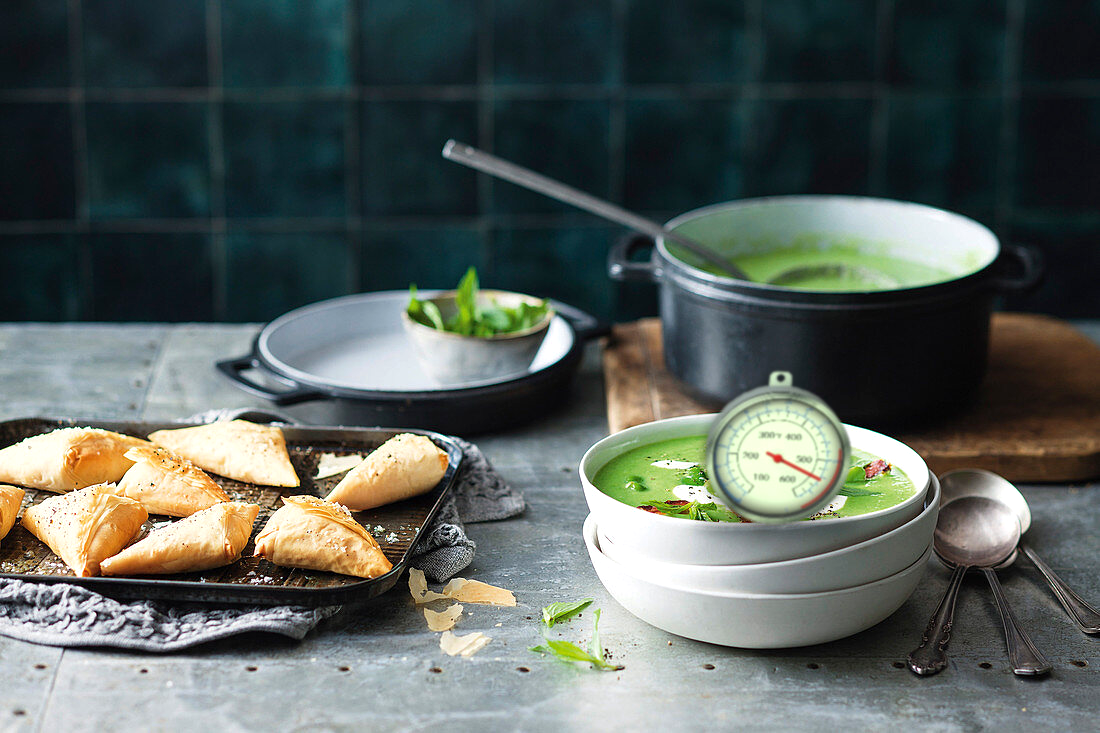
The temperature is {"value": 540, "unit": "°F"}
